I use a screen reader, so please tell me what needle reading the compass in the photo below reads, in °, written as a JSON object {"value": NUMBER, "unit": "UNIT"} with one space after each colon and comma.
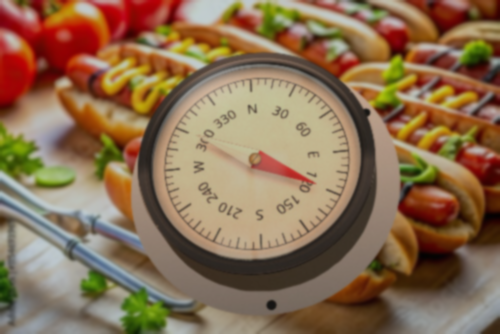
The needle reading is {"value": 120, "unit": "°"}
